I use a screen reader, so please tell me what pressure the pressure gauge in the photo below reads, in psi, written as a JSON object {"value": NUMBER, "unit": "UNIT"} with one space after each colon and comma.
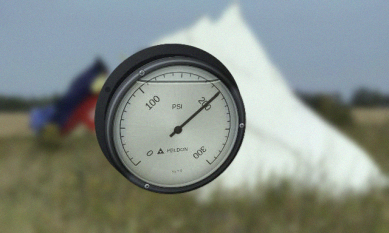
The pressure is {"value": 200, "unit": "psi"}
